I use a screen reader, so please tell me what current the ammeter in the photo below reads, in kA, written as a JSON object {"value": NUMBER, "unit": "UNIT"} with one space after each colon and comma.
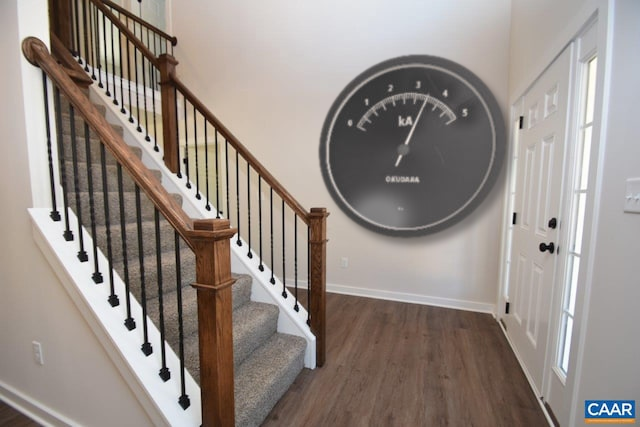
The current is {"value": 3.5, "unit": "kA"}
